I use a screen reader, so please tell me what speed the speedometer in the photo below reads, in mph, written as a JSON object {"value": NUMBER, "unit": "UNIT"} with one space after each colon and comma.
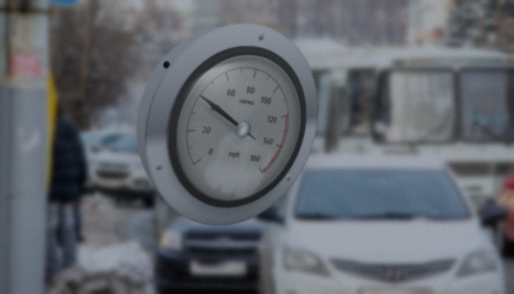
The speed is {"value": 40, "unit": "mph"}
